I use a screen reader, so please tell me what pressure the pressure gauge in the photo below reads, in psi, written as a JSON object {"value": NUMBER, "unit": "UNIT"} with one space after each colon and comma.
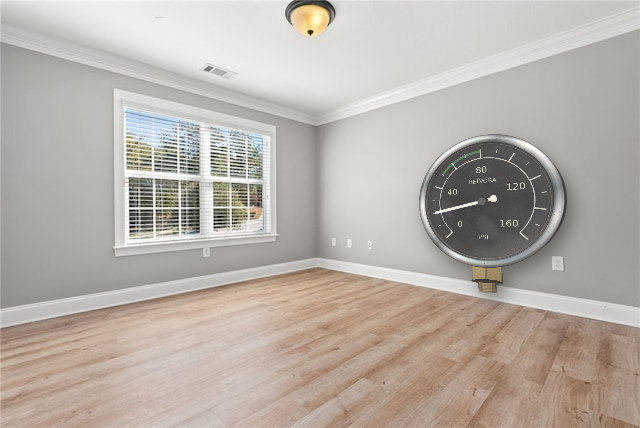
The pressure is {"value": 20, "unit": "psi"}
